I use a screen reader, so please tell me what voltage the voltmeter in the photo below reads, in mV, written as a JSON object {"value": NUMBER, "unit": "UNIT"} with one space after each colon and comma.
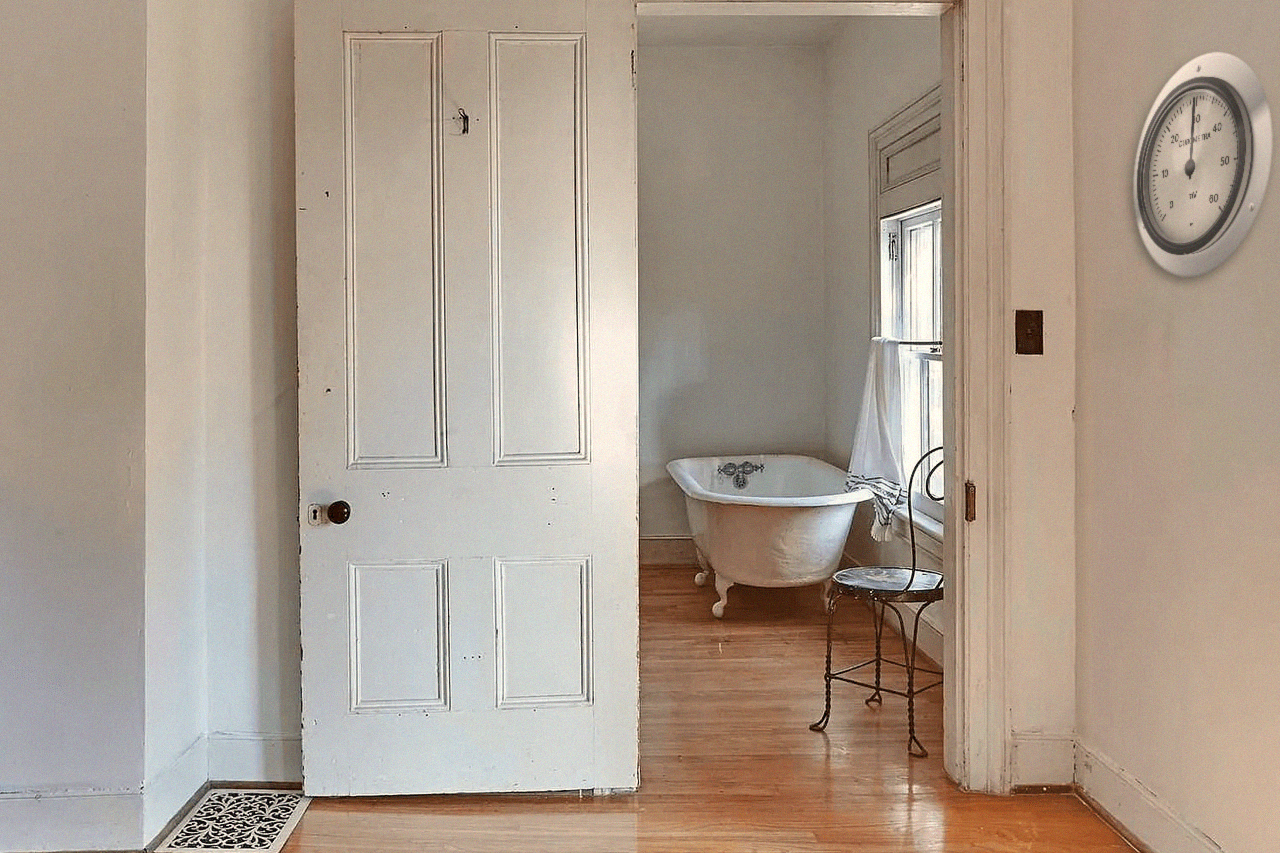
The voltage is {"value": 30, "unit": "mV"}
